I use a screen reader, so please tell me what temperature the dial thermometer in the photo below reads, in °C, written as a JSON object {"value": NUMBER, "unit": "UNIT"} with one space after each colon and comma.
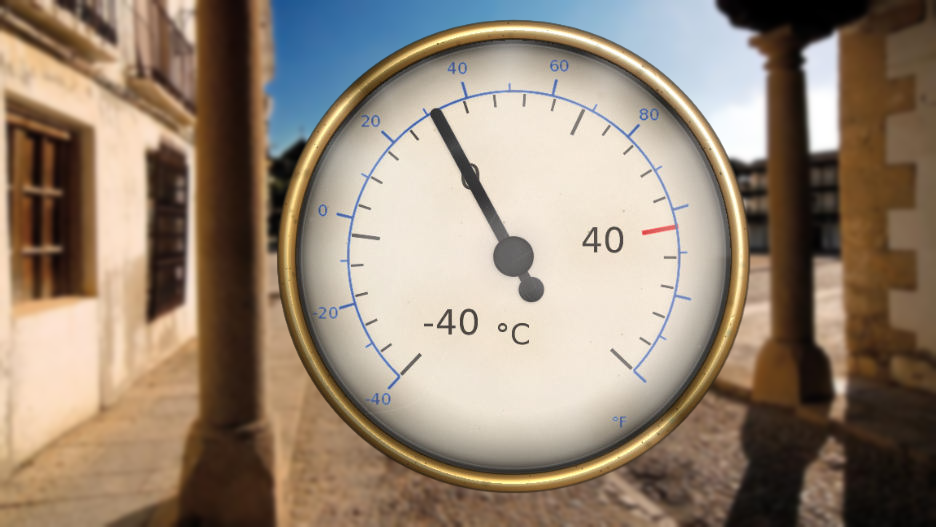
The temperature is {"value": 0, "unit": "°C"}
